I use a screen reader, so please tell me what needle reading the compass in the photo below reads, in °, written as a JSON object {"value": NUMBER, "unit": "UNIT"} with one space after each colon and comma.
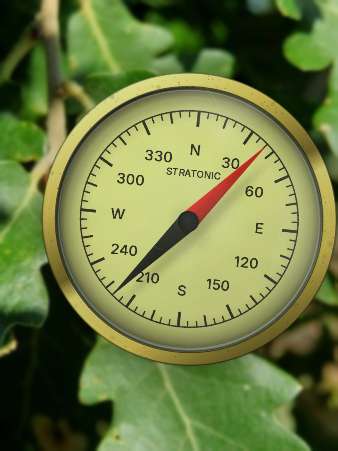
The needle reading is {"value": 40, "unit": "°"}
